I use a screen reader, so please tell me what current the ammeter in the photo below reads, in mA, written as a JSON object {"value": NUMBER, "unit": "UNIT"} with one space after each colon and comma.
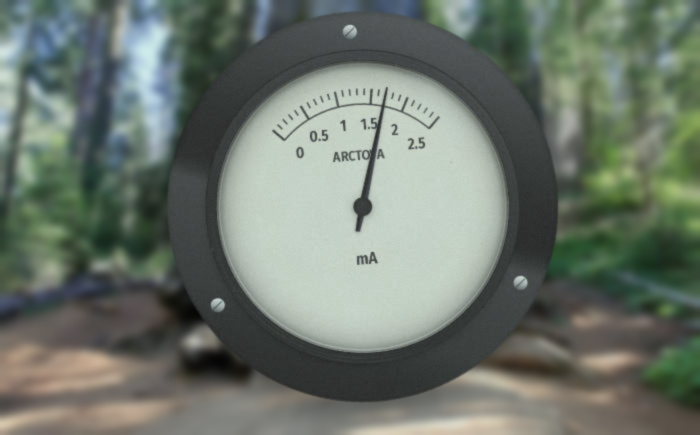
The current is {"value": 1.7, "unit": "mA"}
